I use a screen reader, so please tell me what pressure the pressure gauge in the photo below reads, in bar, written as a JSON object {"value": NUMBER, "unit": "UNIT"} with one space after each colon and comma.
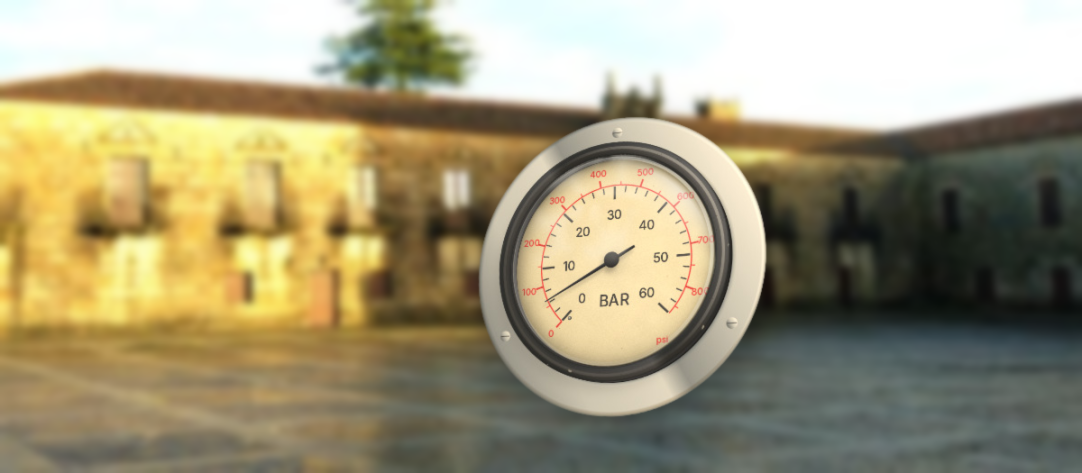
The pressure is {"value": 4, "unit": "bar"}
